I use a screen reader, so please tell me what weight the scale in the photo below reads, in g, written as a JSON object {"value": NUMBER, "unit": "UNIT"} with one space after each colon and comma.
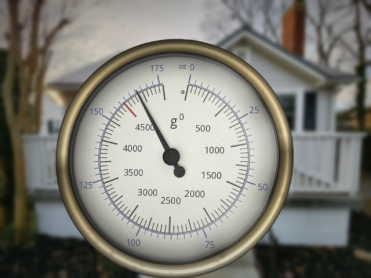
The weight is {"value": 4700, "unit": "g"}
